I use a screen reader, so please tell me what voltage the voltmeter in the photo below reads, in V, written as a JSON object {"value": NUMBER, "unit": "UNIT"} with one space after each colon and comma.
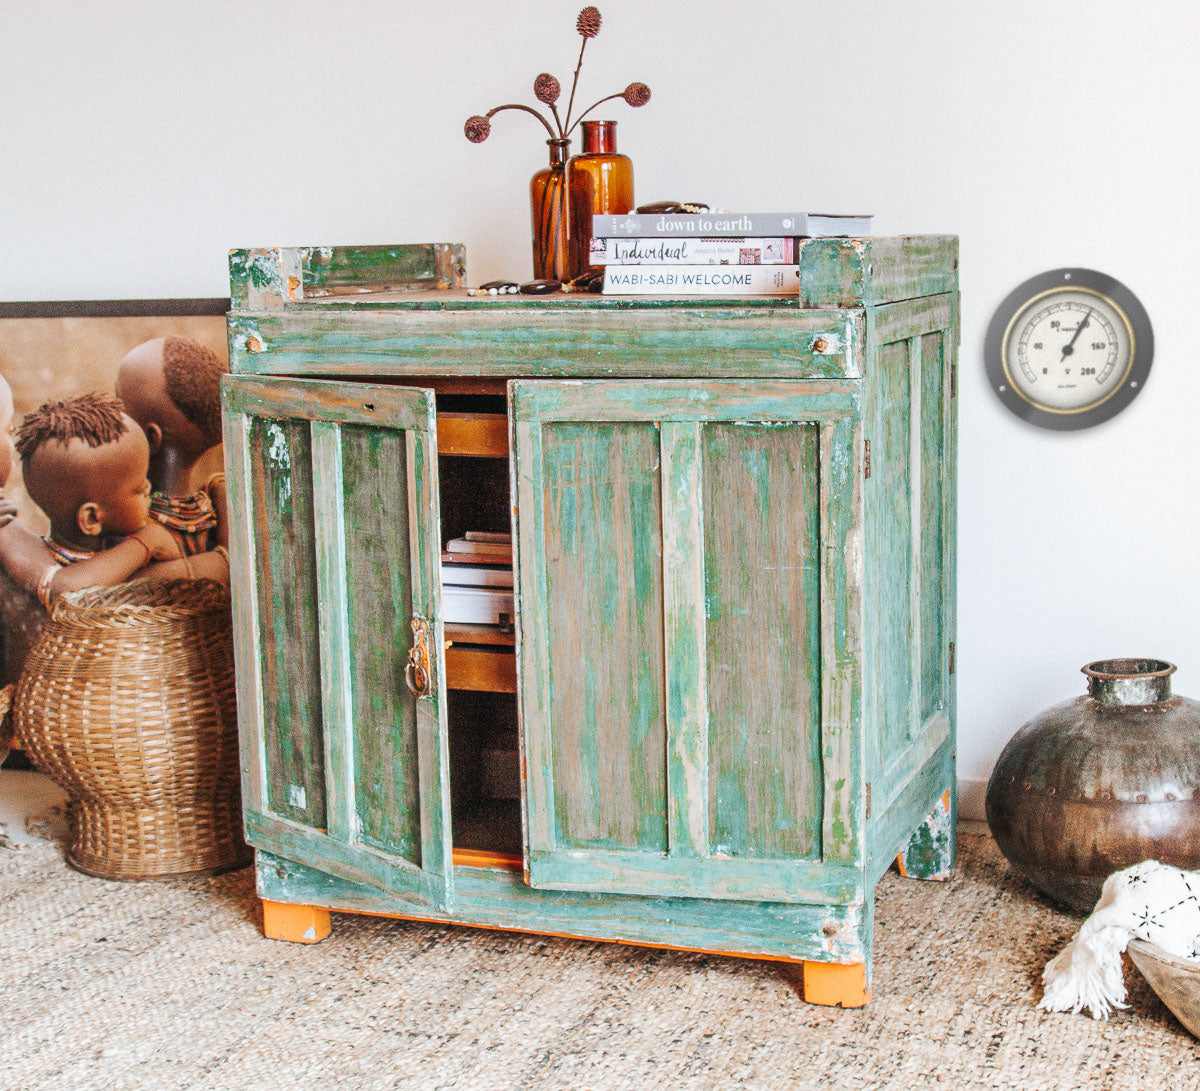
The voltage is {"value": 120, "unit": "V"}
